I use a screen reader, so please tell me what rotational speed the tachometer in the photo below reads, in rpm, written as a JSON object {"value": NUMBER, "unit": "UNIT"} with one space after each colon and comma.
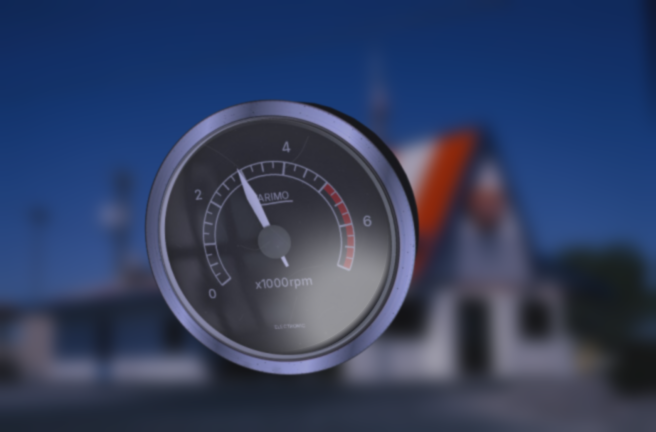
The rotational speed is {"value": 3000, "unit": "rpm"}
